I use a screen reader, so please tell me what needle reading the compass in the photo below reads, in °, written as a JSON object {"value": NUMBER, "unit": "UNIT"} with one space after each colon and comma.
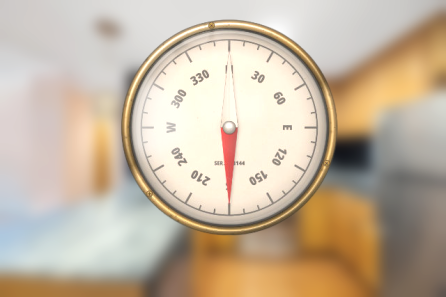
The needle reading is {"value": 180, "unit": "°"}
